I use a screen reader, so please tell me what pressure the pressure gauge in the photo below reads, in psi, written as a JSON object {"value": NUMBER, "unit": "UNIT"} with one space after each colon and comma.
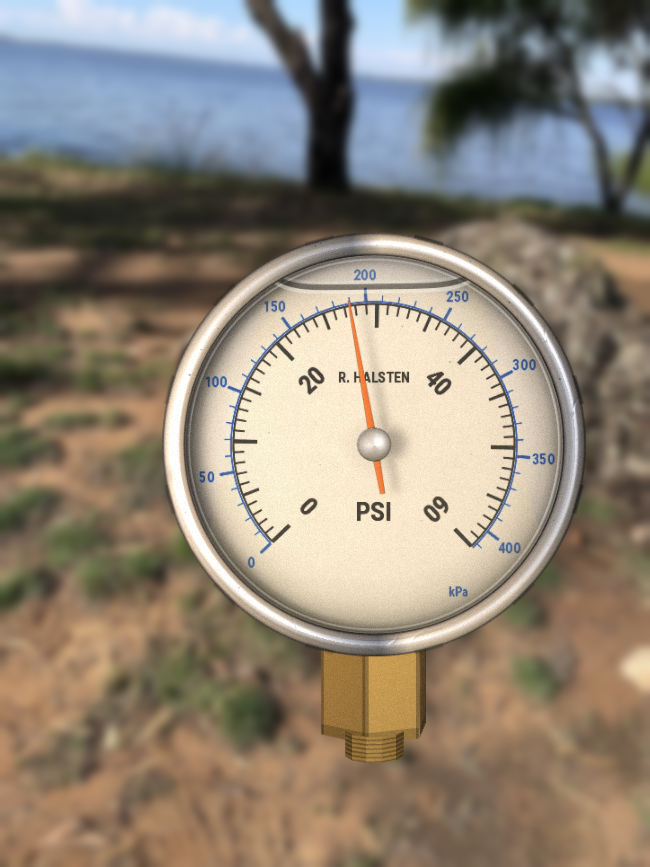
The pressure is {"value": 27.5, "unit": "psi"}
